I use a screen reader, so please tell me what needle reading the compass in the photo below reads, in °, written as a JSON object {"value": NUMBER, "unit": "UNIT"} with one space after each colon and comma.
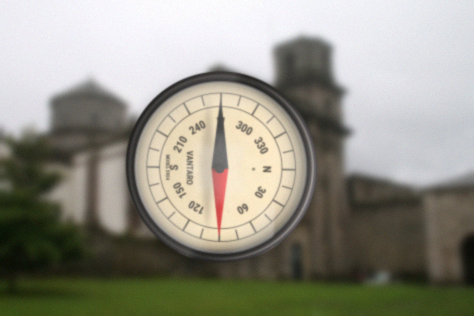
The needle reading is {"value": 90, "unit": "°"}
